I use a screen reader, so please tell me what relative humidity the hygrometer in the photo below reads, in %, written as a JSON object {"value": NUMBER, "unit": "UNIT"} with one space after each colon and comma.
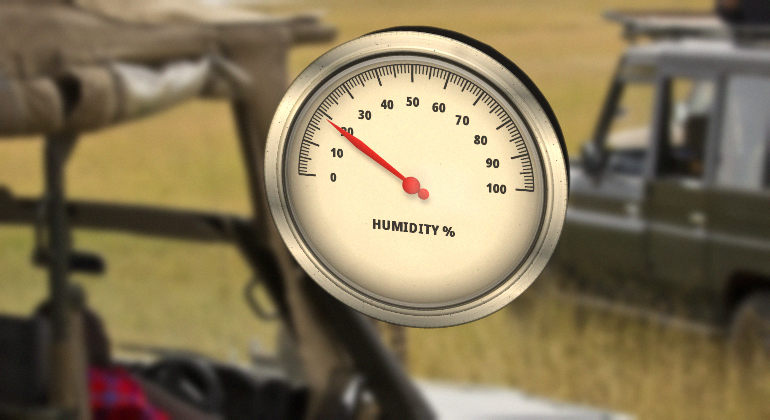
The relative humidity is {"value": 20, "unit": "%"}
